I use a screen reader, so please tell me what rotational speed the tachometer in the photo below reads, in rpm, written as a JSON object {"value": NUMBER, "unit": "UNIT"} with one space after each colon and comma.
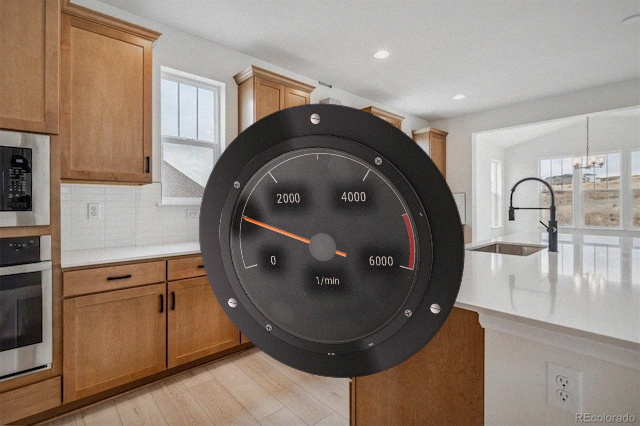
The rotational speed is {"value": 1000, "unit": "rpm"}
